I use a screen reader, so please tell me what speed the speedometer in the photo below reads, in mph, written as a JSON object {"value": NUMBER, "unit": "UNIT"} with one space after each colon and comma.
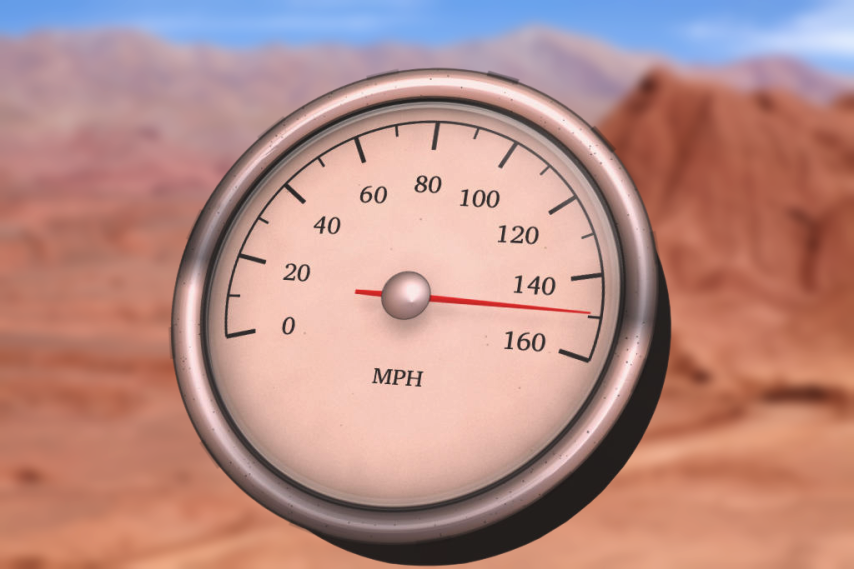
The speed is {"value": 150, "unit": "mph"}
